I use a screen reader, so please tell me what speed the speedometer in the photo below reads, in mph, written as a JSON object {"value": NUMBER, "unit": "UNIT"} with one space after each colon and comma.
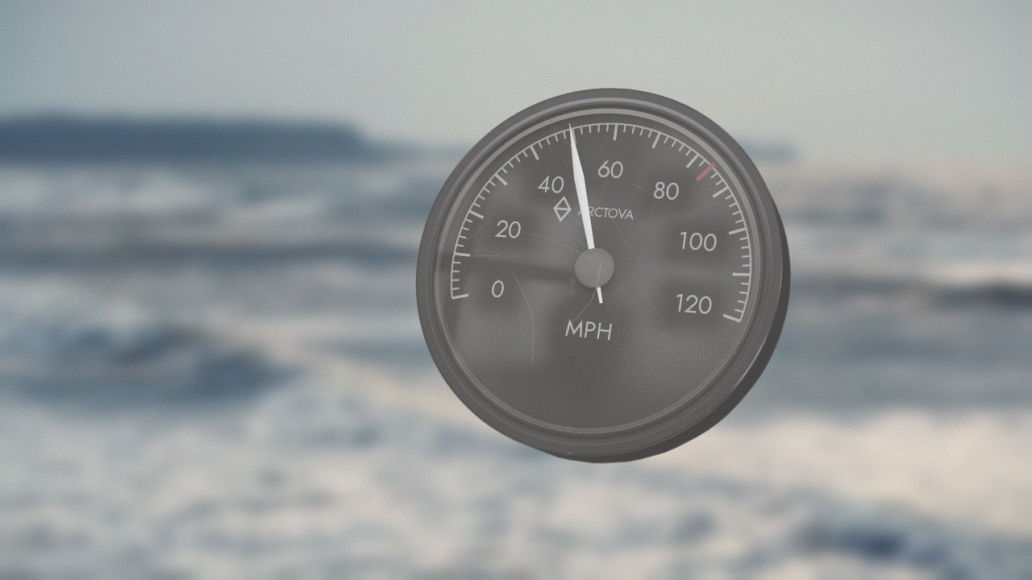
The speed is {"value": 50, "unit": "mph"}
